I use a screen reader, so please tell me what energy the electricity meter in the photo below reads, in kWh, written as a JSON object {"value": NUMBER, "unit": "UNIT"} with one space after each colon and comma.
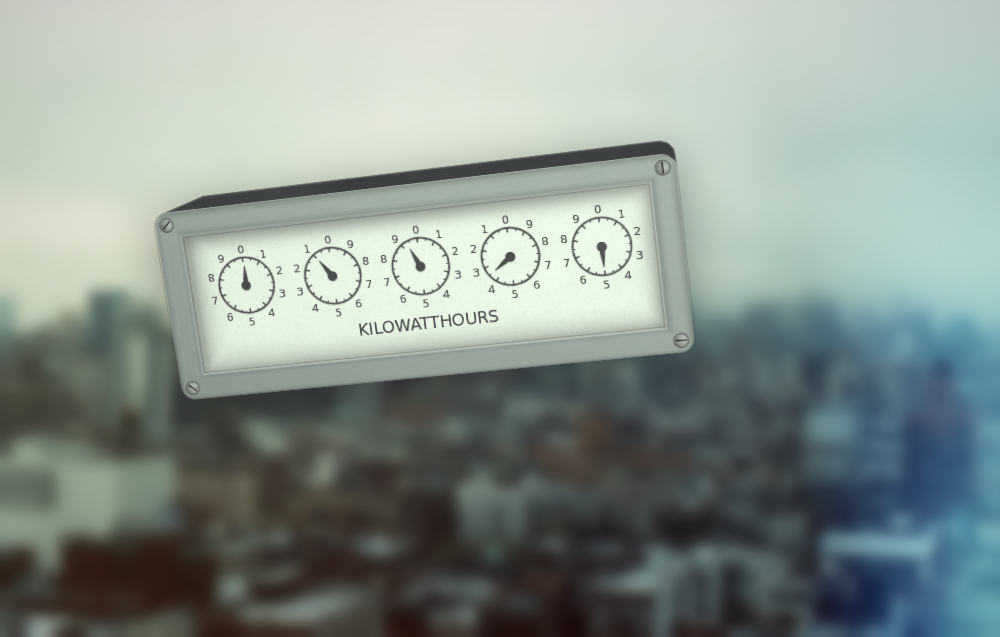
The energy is {"value": 935, "unit": "kWh"}
